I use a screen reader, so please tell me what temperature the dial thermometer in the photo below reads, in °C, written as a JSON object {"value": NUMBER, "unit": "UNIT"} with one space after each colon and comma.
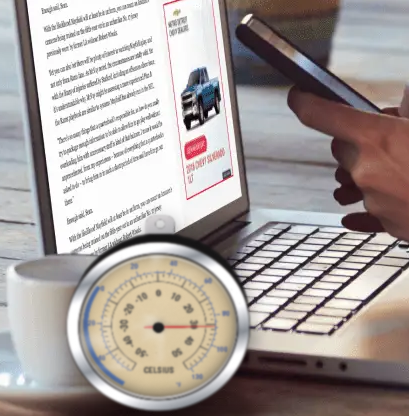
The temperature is {"value": 30, "unit": "°C"}
